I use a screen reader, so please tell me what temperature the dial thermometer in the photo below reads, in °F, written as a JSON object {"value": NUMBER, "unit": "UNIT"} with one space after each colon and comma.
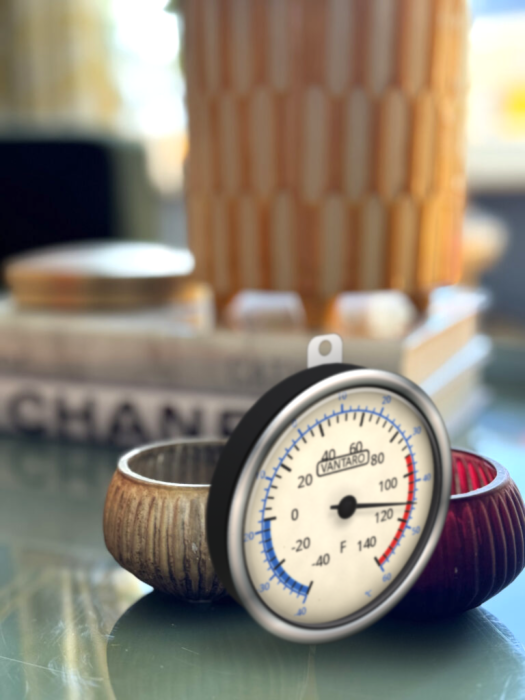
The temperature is {"value": 112, "unit": "°F"}
